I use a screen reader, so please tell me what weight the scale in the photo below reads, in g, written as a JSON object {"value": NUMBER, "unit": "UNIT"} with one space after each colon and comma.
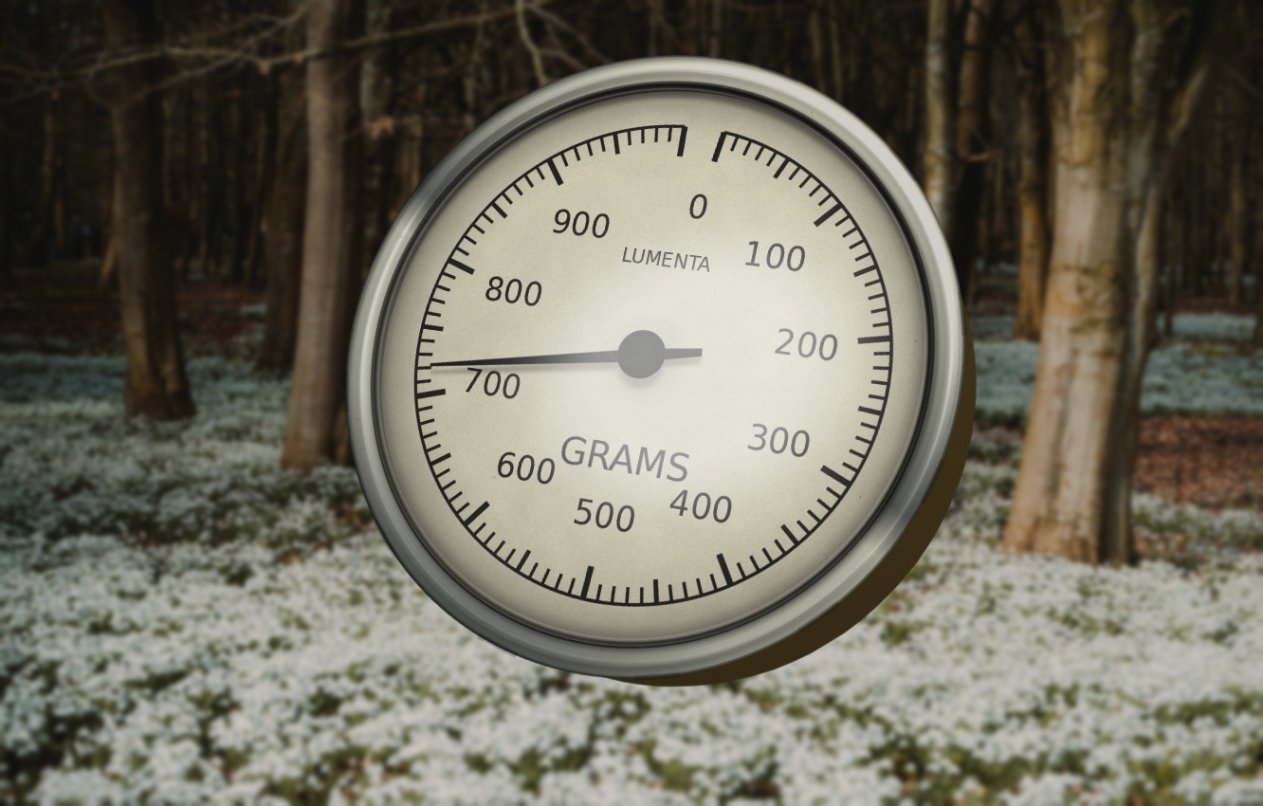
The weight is {"value": 720, "unit": "g"}
